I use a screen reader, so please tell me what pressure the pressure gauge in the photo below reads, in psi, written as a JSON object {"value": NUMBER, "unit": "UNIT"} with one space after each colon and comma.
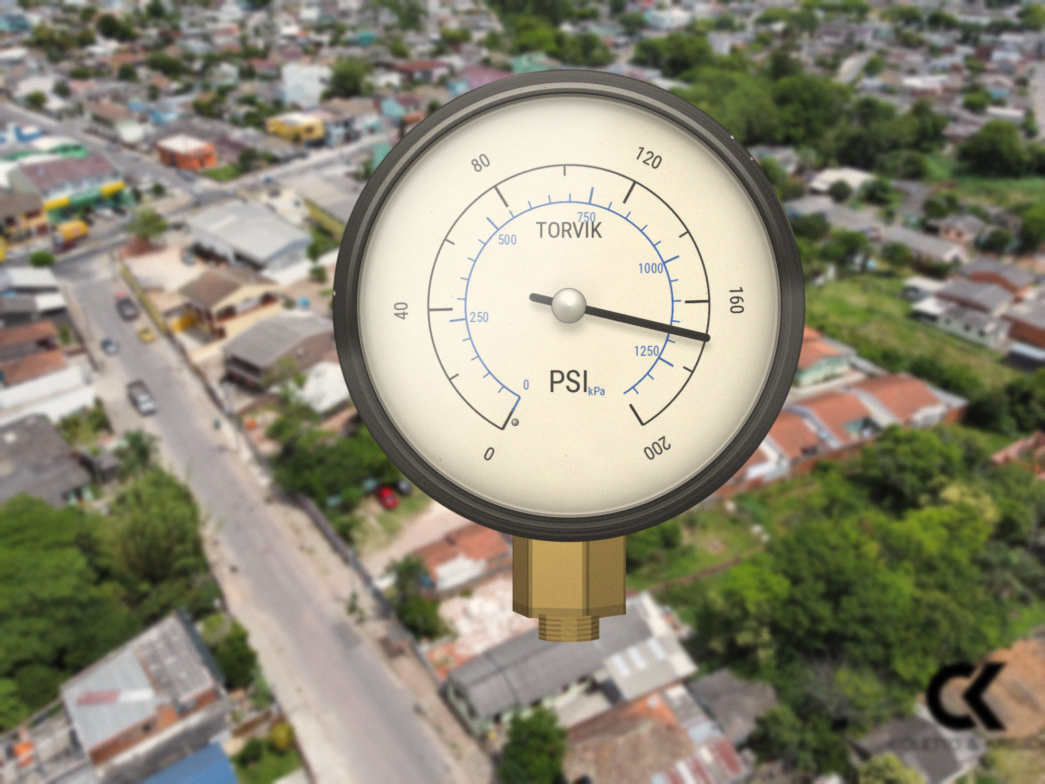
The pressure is {"value": 170, "unit": "psi"}
